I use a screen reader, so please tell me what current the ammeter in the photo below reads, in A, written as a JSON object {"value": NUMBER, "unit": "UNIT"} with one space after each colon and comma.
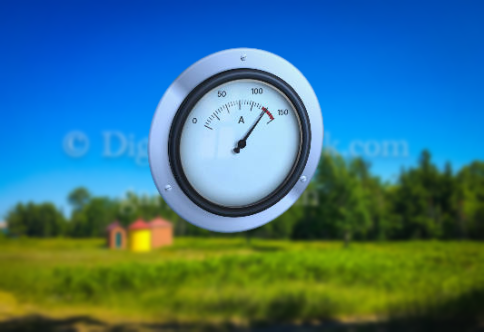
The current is {"value": 125, "unit": "A"}
